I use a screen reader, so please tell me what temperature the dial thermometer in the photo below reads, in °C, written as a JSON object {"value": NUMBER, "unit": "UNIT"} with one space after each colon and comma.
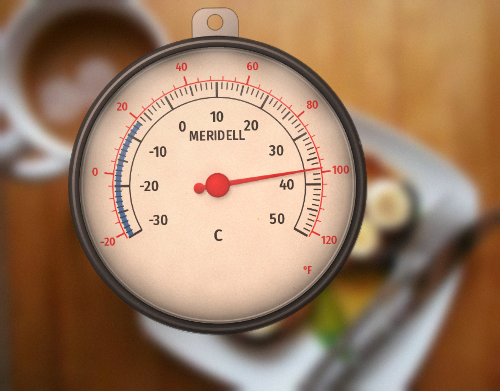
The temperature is {"value": 37, "unit": "°C"}
